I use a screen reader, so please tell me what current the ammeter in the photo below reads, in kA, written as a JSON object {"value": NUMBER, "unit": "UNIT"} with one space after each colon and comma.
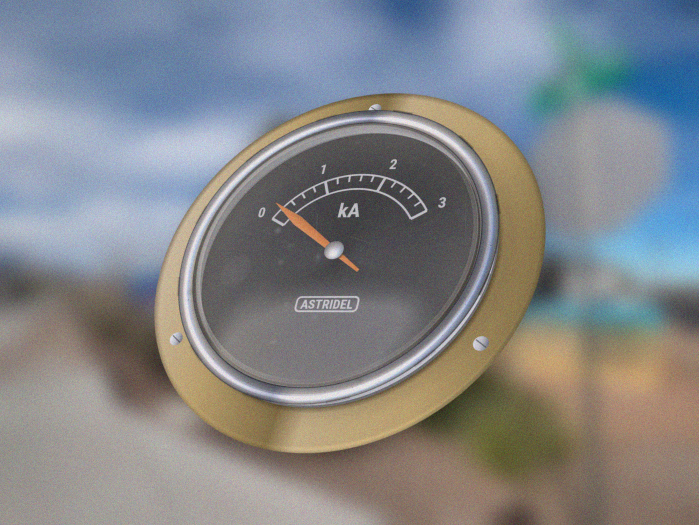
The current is {"value": 0.2, "unit": "kA"}
